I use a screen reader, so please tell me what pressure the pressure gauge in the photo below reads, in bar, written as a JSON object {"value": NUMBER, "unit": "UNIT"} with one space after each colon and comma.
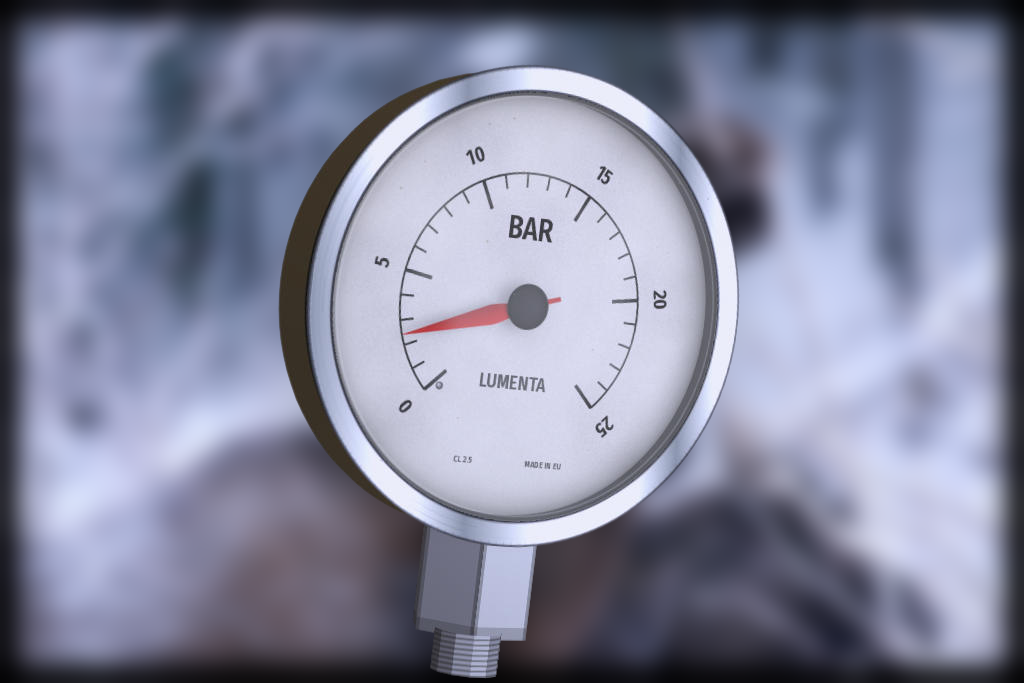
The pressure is {"value": 2.5, "unit": "bar"}
